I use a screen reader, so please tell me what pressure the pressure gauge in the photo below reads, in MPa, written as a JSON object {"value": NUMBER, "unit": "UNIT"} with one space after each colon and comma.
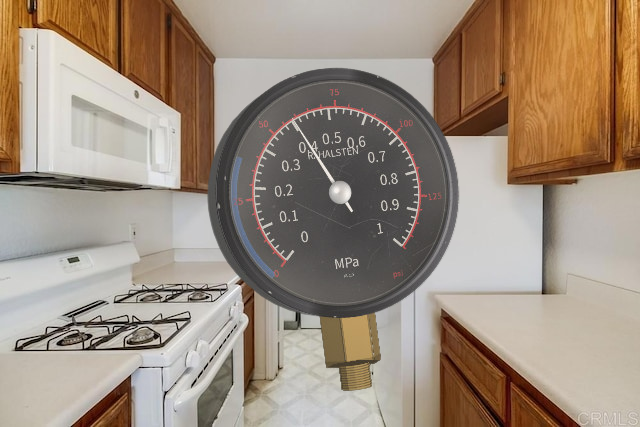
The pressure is {"value": 0.4, "unit": "MPa"}
